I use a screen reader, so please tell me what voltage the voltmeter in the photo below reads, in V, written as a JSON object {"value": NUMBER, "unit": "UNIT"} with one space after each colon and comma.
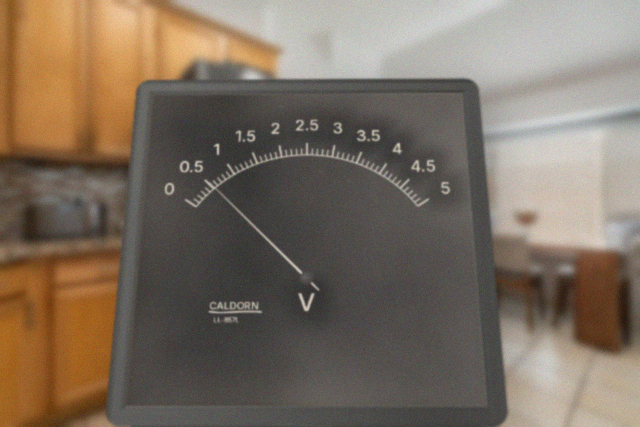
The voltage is {"value": 0.5, "unit": "V"}
